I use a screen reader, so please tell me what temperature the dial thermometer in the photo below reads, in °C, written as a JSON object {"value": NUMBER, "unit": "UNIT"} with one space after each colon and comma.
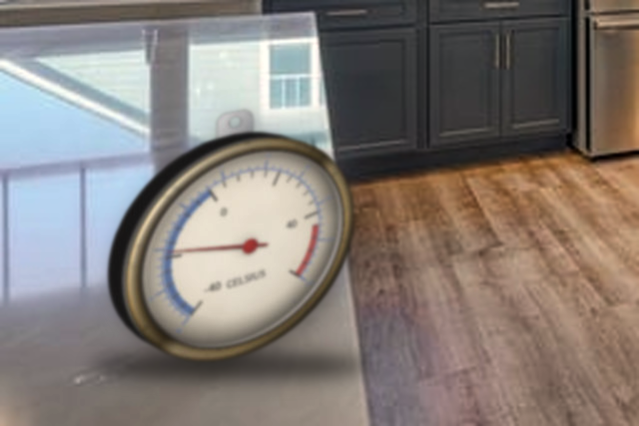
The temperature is {"value": -18, "unit": "°C"}
